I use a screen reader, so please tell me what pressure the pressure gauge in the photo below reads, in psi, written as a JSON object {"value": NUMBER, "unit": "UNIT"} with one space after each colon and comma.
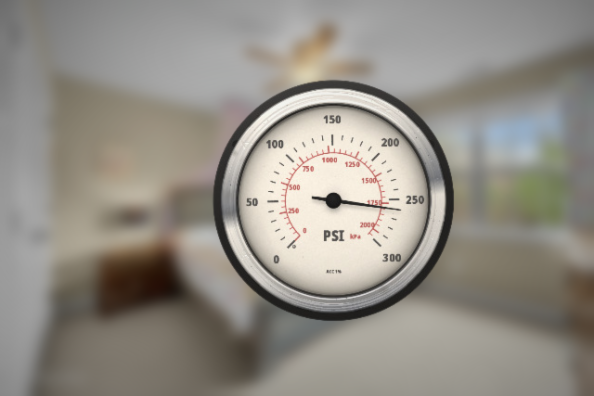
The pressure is {"value": 260, "unit": "psi"}
